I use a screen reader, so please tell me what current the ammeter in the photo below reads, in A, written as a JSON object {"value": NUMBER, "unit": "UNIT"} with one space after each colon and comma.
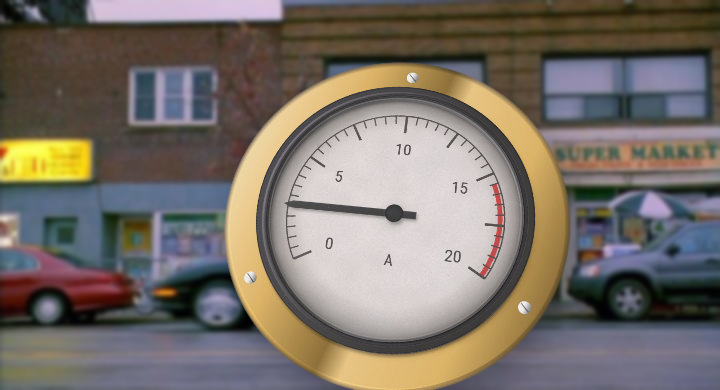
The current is {"value": 2.5, "unit": "A"}
